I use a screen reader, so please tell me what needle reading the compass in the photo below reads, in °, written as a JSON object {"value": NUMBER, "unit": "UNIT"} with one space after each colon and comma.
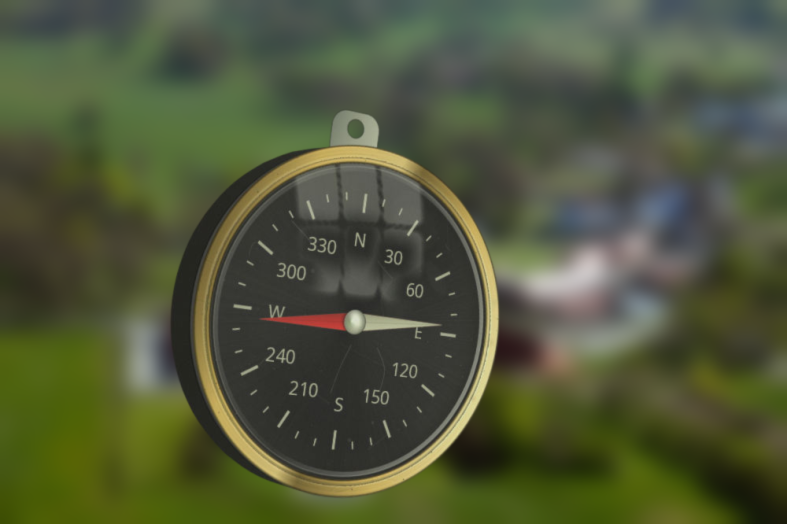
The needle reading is {"value": 265, "unit": "°"}
